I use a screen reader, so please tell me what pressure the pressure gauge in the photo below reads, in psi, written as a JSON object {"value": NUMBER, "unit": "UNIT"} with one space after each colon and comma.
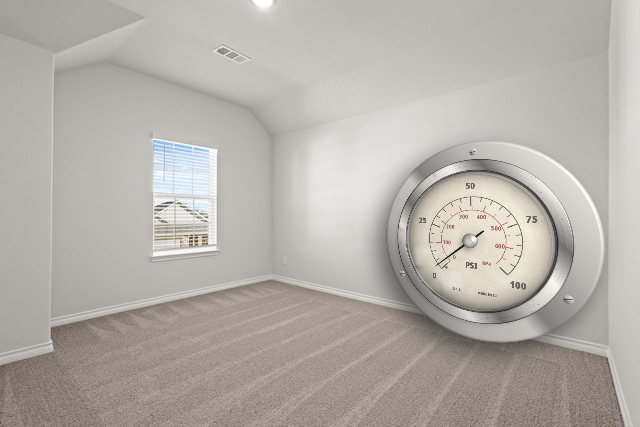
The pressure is {"value": 2.5, "unit": "psi"}
